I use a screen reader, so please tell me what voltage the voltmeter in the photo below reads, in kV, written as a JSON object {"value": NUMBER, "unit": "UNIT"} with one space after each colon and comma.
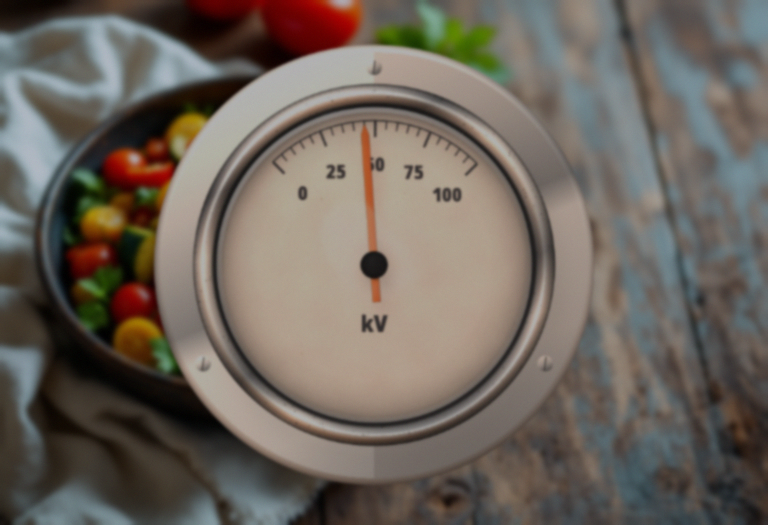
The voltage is {"value": 45, "unit": "kV"}
